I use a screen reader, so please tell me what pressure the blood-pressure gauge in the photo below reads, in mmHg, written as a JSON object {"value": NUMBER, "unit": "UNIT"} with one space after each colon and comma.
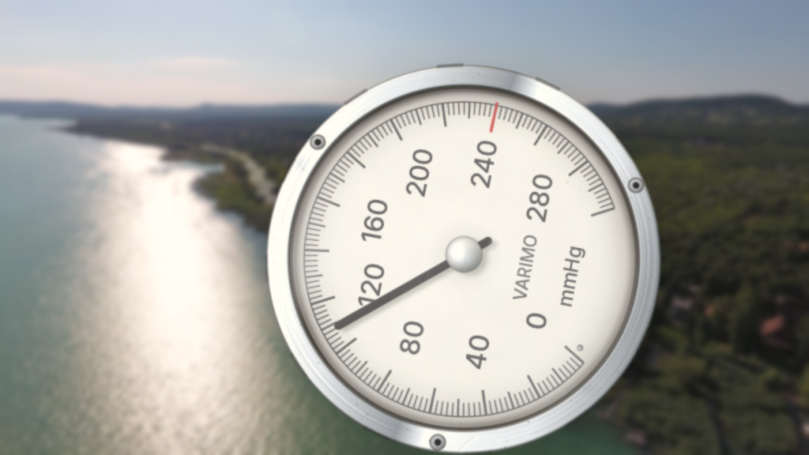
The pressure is {"value": 108, "unit": "mmHg"}
